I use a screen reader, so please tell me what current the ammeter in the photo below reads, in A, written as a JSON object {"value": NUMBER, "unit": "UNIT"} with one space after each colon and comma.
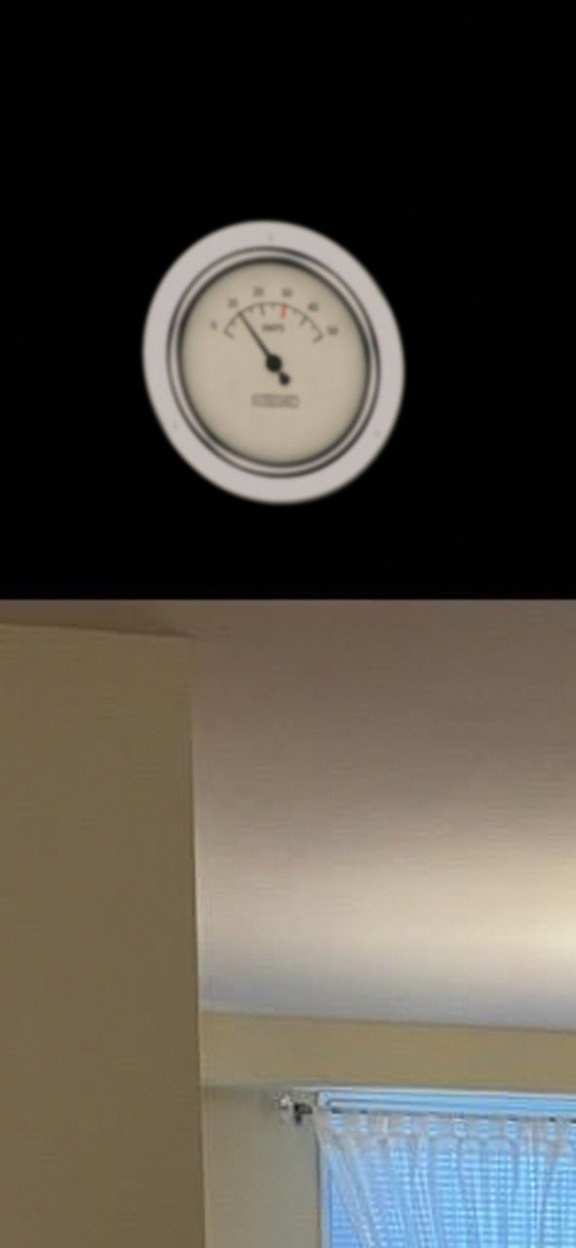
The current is {"value": 10, "unit": "A"}
